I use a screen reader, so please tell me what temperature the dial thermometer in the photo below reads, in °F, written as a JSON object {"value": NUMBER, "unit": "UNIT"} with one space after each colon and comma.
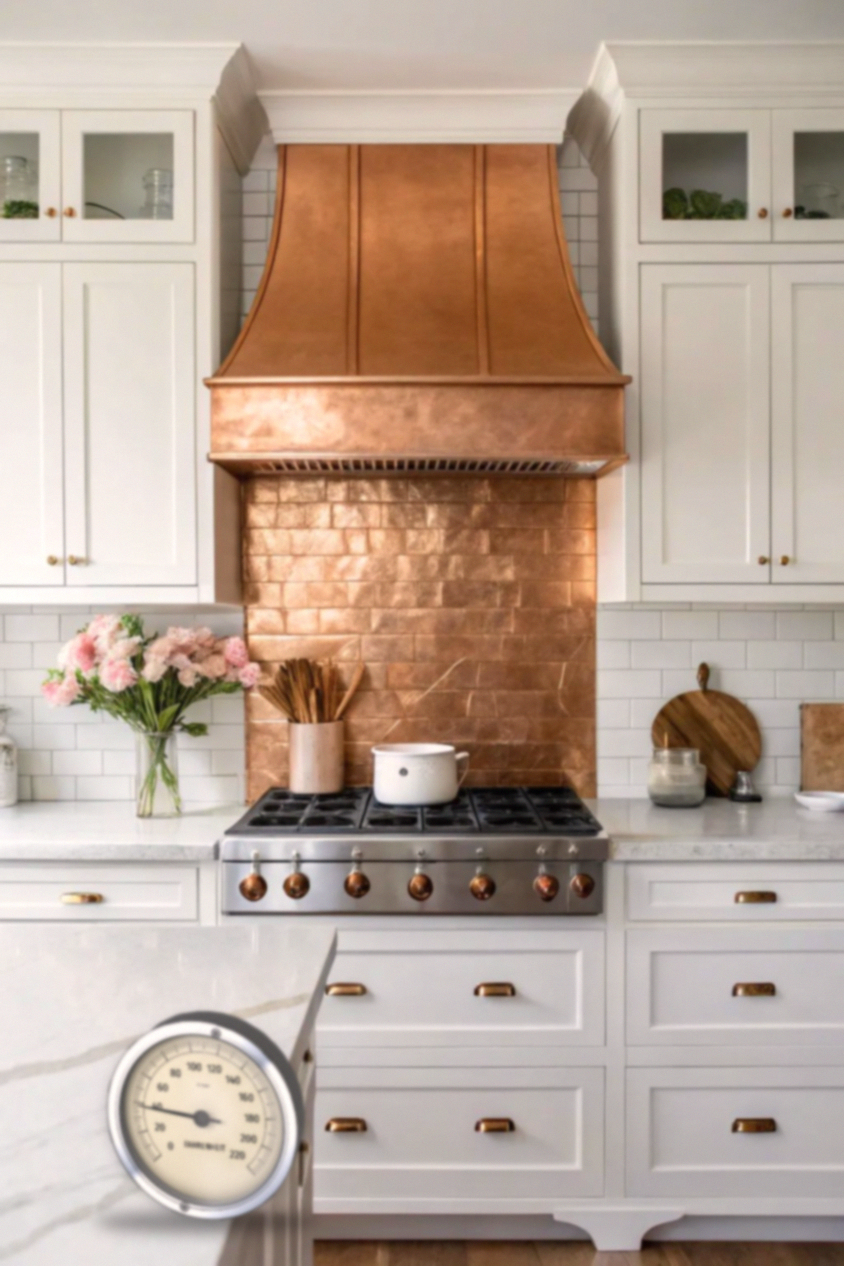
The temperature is {"value": 40, "unit": "°F"}
